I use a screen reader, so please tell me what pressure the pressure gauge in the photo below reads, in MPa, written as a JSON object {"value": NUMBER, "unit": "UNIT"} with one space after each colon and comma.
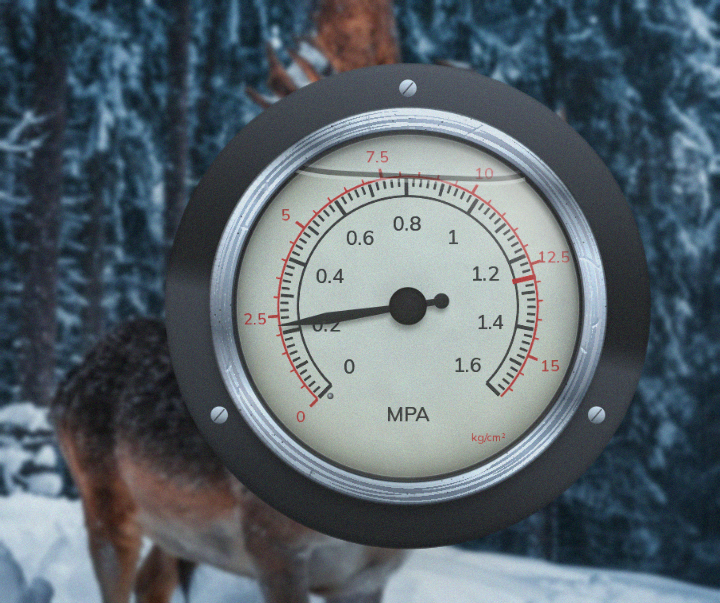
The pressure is {"value": 0.22, "unit": "MPa"}
